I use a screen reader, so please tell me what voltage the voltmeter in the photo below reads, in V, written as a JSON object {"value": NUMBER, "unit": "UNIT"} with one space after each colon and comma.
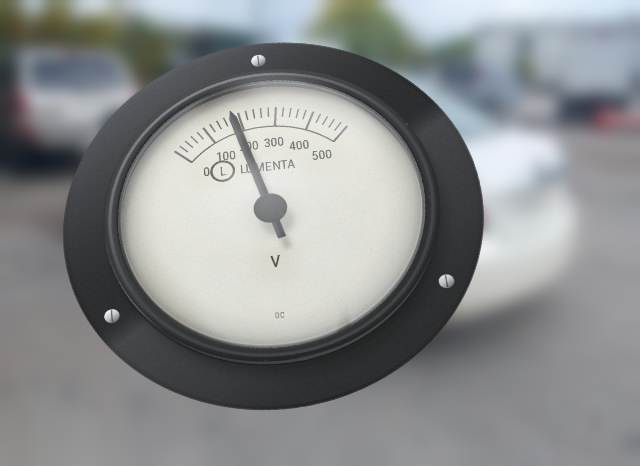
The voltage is {"value": 180, "unit": "V"}
